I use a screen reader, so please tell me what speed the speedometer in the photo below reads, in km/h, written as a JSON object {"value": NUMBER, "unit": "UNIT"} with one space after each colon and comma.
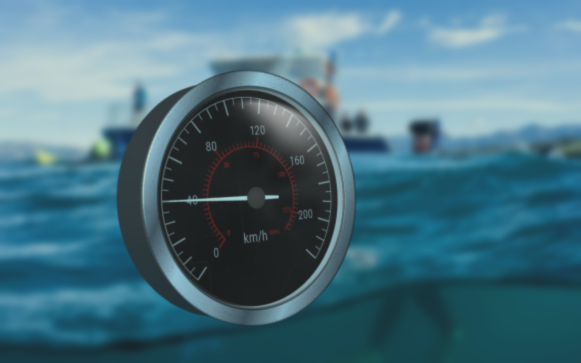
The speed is {"value": 40, "unit": "km/h"}
